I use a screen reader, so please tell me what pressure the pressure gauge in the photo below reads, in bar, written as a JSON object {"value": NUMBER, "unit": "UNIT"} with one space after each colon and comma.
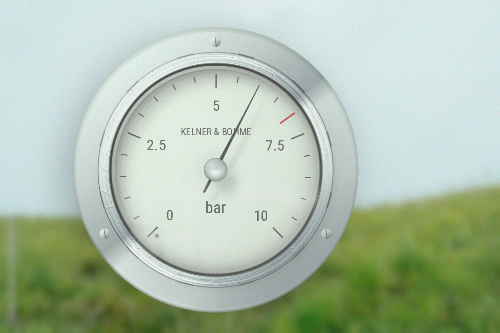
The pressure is {"value": 6, "unit": "bar"}
